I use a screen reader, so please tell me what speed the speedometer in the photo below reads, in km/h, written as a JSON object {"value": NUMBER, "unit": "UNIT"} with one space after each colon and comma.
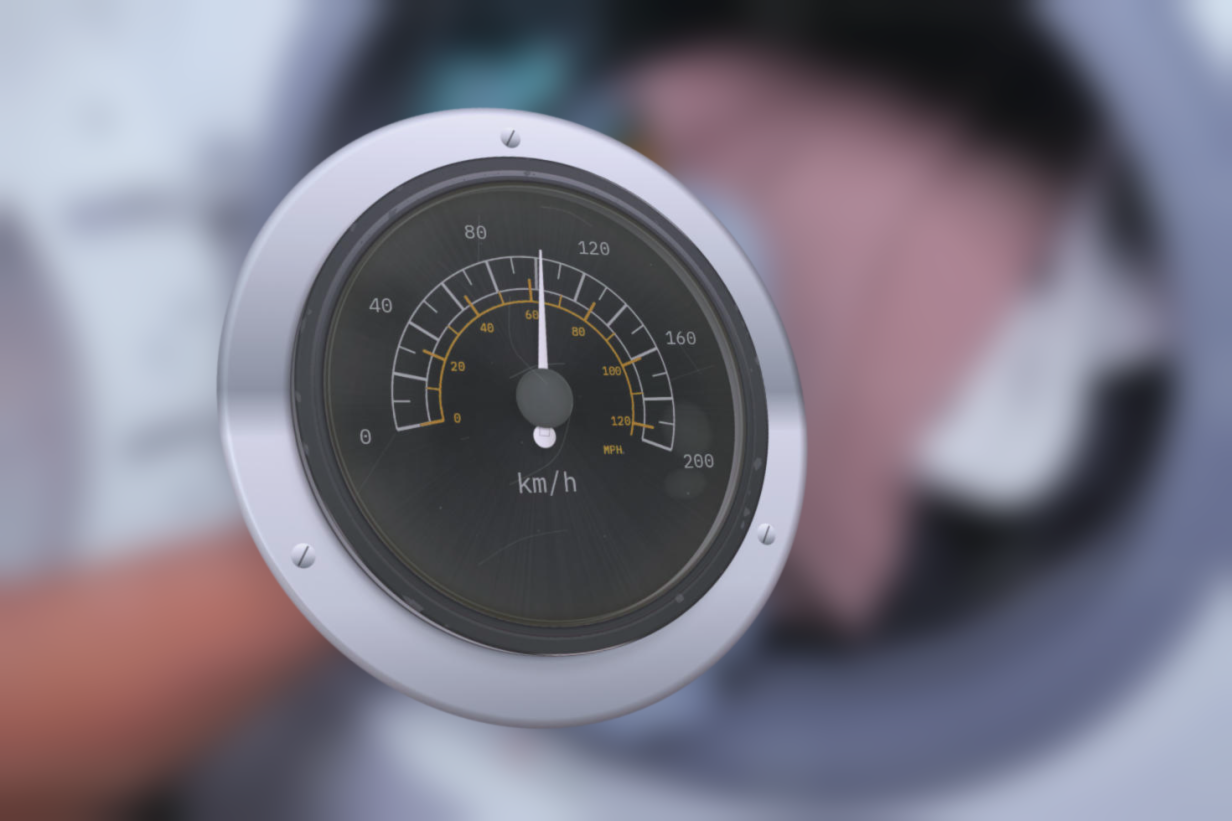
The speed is {"value": 100, "unit": "km/h"}
